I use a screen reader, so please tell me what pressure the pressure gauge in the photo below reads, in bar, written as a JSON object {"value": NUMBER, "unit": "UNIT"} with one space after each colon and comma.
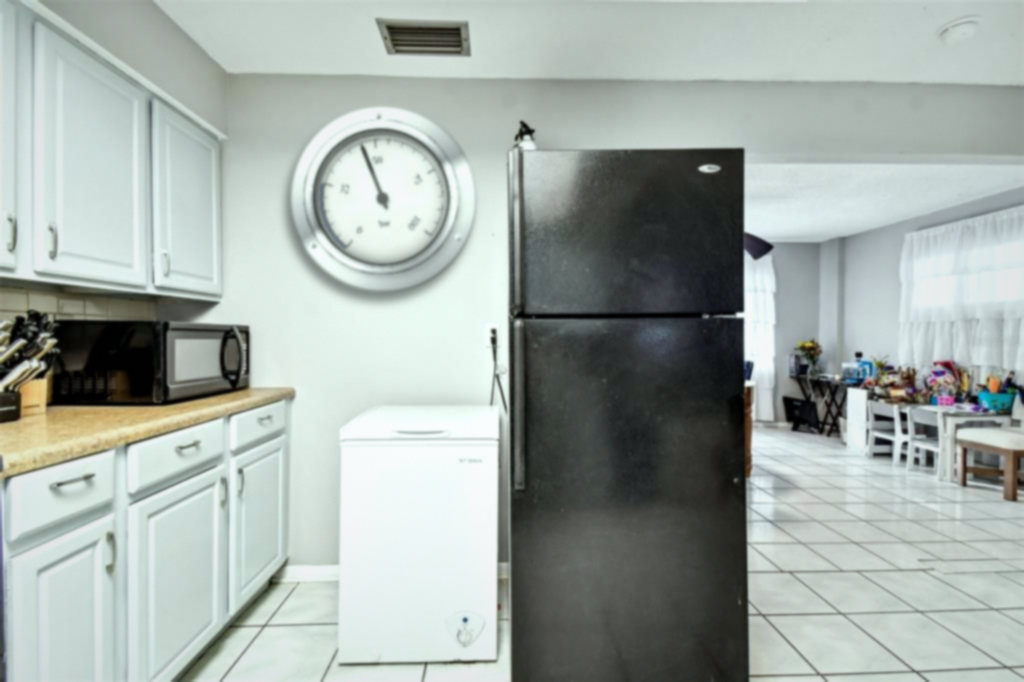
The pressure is {"value": 45, "unit": "bar"}
